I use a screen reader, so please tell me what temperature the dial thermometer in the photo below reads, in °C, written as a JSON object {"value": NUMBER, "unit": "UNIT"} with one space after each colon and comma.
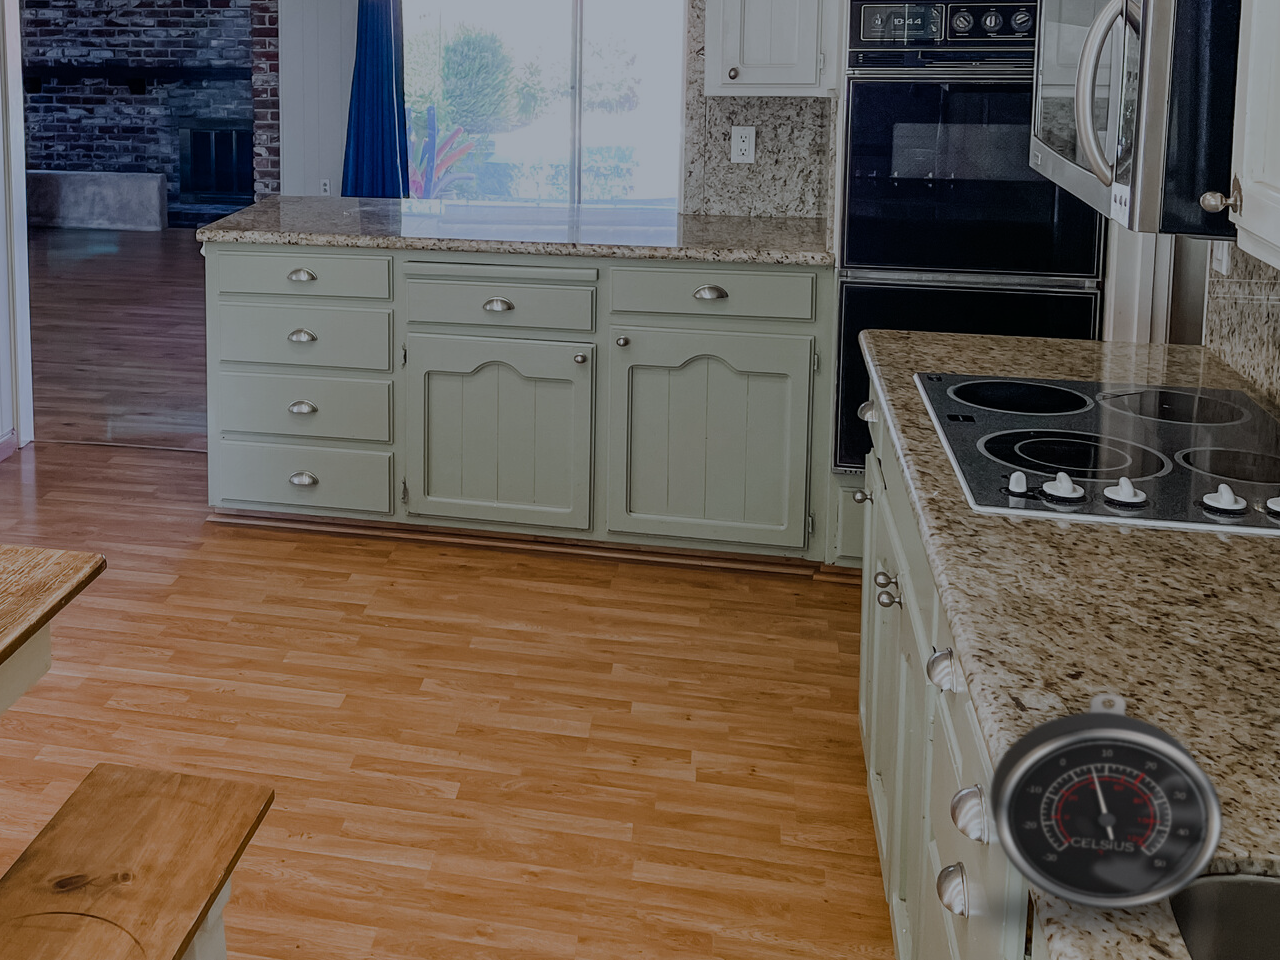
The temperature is {"value": 6, "unit": "°C"}
